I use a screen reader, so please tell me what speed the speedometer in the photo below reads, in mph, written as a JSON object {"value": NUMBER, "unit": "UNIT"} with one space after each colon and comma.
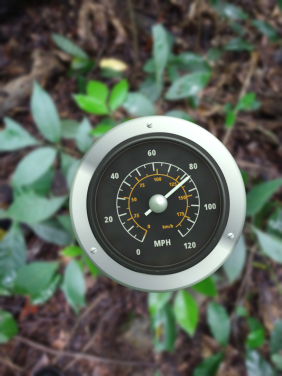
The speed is {"value": 82.5, "unit": "mph"}
